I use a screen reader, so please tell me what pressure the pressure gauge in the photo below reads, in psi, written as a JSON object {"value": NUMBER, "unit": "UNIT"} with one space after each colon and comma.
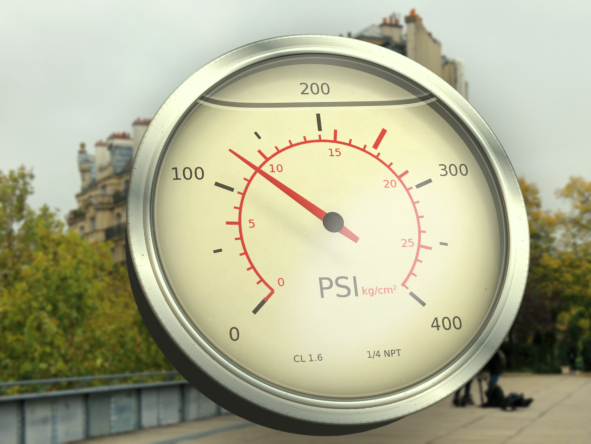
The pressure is {"value": 125, "unit": "psi"}
